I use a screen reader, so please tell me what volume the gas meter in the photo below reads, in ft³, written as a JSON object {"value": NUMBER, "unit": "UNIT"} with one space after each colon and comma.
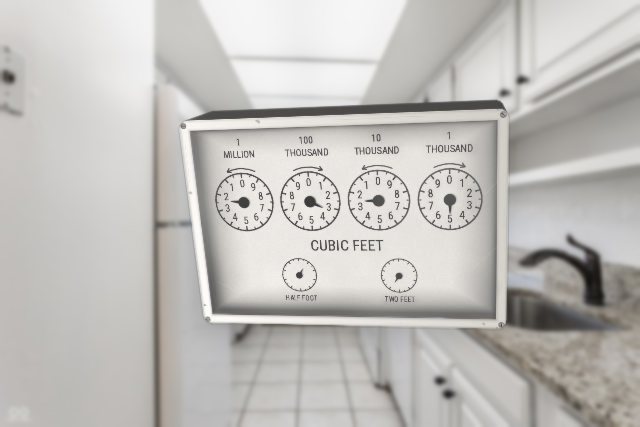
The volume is {"value": 232500, "unit": "ft³"}
